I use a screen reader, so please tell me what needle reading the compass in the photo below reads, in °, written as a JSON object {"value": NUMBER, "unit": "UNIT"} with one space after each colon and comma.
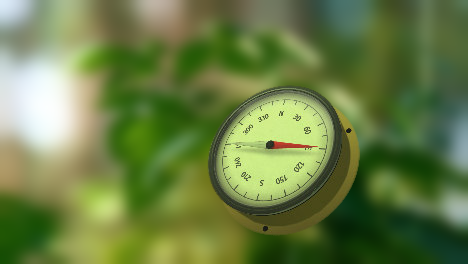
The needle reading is {"value": 90, "unit": "°"}
